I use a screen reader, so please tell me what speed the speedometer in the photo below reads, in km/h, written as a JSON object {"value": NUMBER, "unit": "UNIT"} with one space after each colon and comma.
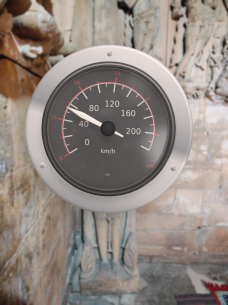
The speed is {"value": 55, "unit": "km/h"}
